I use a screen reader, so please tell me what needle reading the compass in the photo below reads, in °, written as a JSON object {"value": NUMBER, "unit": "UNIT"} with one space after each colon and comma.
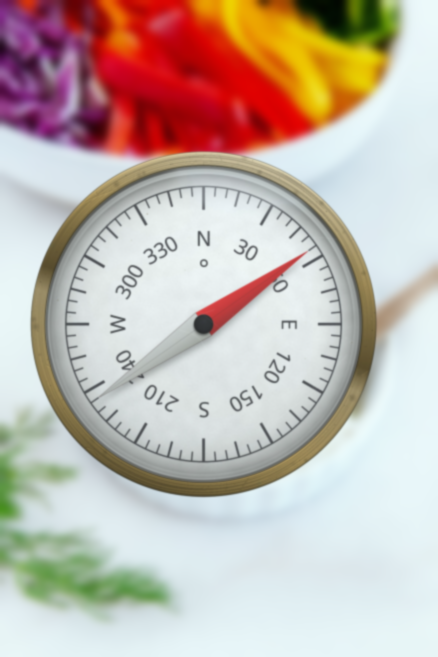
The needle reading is {"value": 55, "unit": "°"}
